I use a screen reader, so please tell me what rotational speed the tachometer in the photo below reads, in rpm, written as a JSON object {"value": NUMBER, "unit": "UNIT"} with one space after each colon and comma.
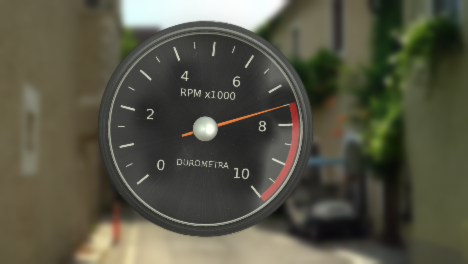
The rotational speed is {"value": 7500, "unit": "rpm"}
